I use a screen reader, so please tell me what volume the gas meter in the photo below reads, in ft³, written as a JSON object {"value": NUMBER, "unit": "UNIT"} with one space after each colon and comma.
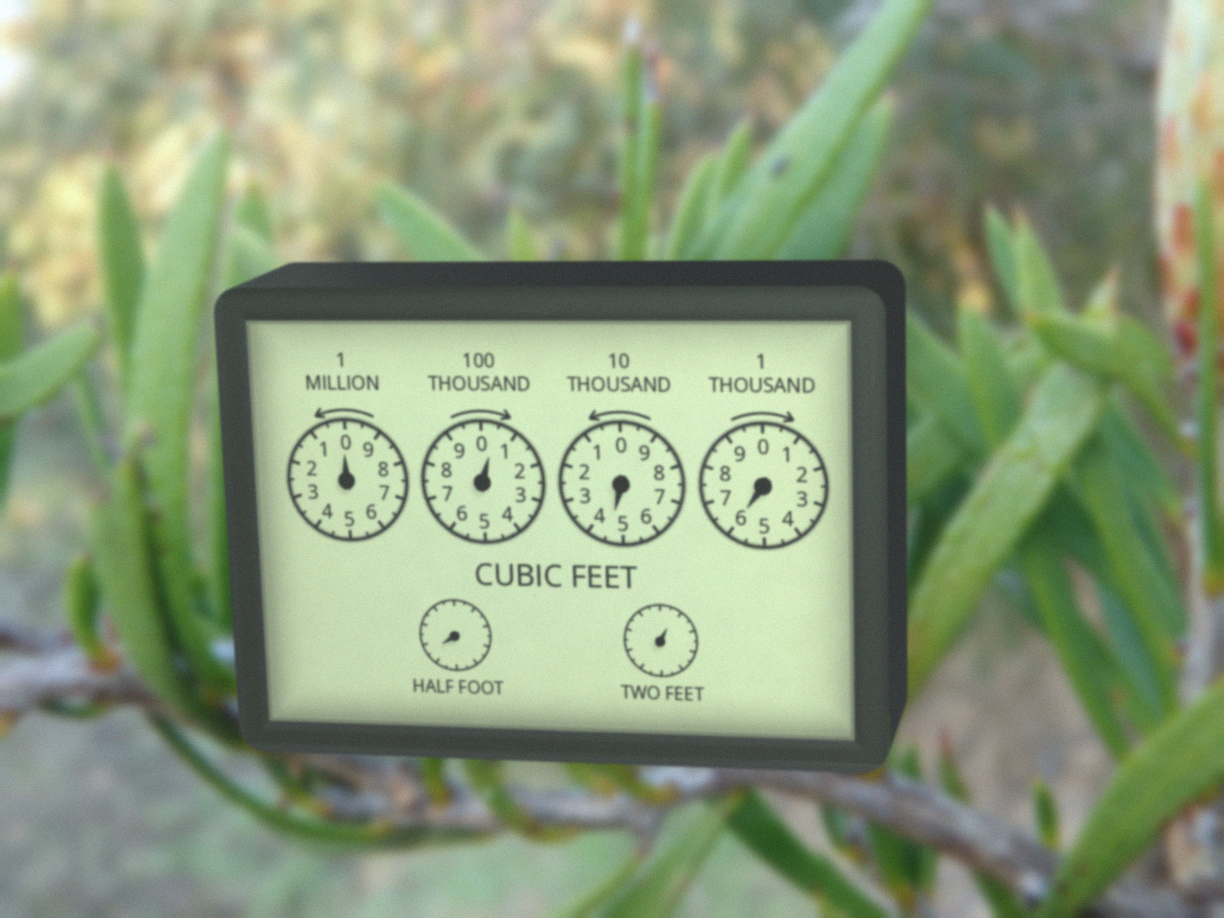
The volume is {"value": 4600, "unit": "ft³"}
